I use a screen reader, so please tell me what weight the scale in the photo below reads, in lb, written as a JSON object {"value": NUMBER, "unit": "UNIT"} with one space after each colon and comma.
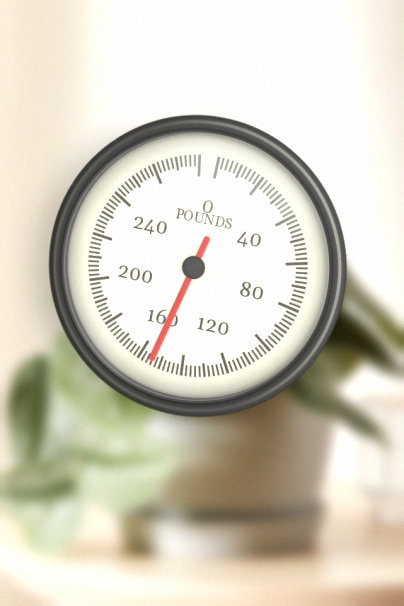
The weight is {"value": 154, "unit": "lb"}
